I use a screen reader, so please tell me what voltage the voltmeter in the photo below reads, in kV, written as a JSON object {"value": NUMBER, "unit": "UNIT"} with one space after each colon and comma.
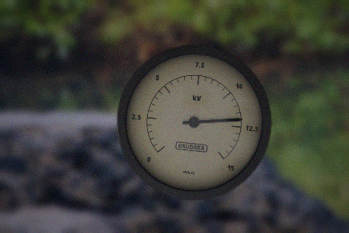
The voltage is {"value": 12, "unit": "kV"}
